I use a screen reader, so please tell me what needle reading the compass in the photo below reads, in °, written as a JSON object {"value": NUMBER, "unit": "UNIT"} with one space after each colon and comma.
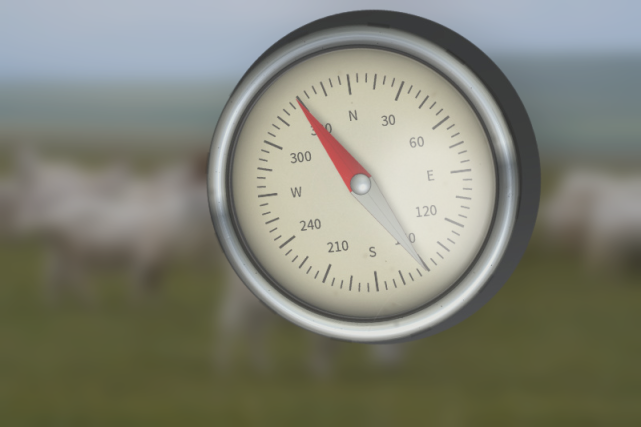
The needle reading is {"value": 330, "unit": "°"}
